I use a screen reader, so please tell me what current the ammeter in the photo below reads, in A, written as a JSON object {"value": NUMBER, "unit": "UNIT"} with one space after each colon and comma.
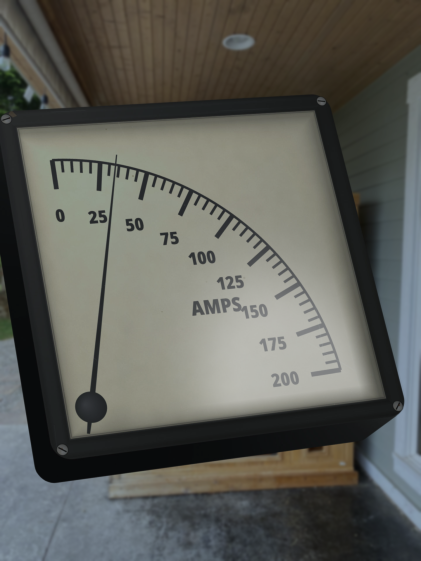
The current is {"value": 32.5, "unit": "A"}
